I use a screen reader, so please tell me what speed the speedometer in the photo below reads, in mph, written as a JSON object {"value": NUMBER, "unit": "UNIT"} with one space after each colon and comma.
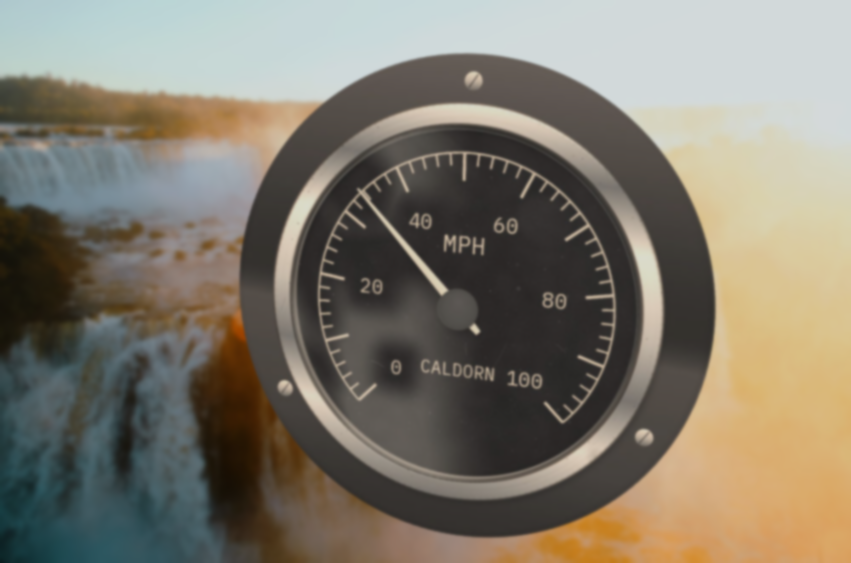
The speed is {"value": 34, "unit": "mph"}
